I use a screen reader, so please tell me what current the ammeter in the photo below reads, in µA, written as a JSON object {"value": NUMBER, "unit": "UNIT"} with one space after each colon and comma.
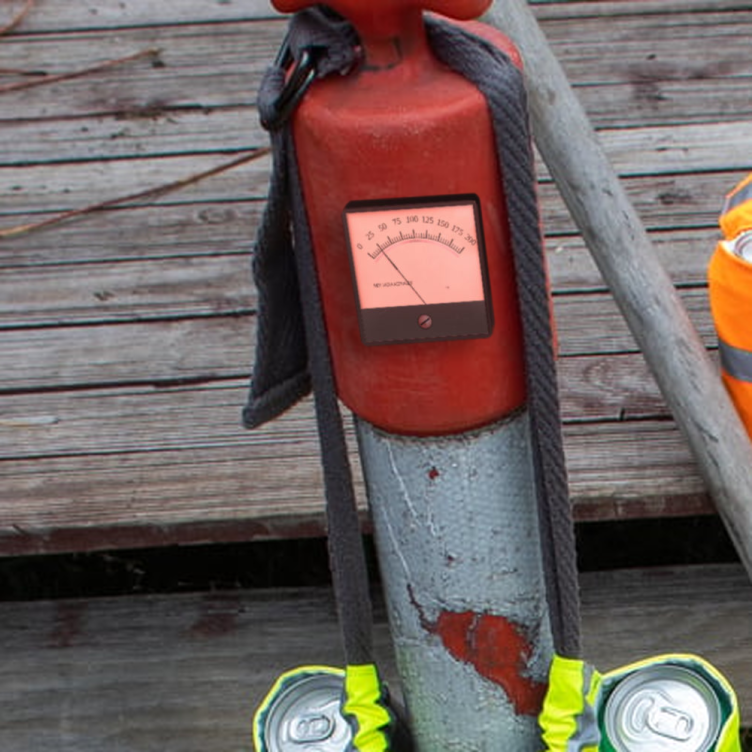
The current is {"value": 25, "unit": "µA"}
